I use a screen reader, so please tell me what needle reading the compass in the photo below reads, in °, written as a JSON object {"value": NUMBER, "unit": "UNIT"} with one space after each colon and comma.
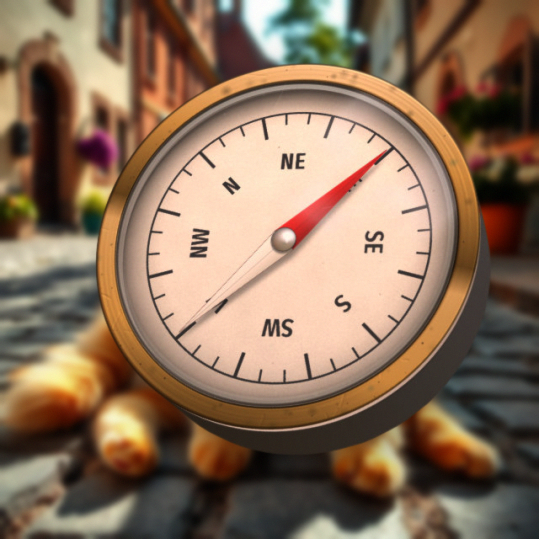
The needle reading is {"value": 90, "unit": "°"}
